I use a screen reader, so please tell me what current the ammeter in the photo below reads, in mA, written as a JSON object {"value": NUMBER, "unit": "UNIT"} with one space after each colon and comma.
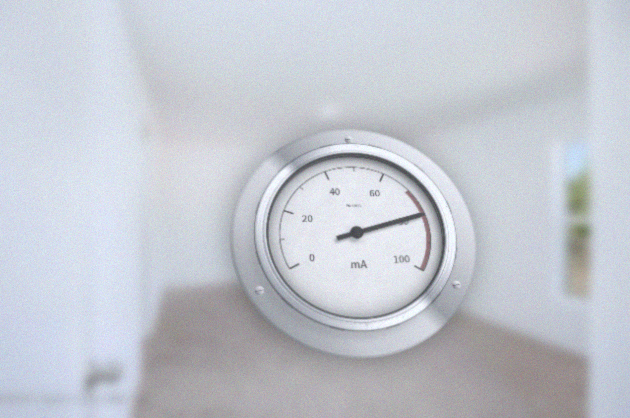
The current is {"value": 80, "unit": "mA"}
